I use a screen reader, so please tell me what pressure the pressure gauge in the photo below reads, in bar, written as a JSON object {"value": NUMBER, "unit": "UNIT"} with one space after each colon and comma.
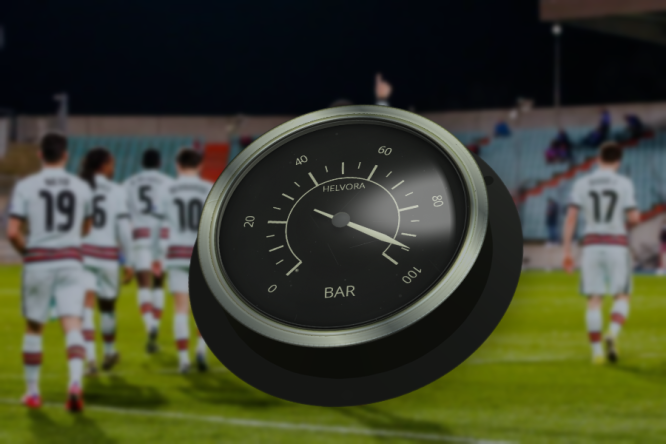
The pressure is {"value": 95, "unit": "bar"}
